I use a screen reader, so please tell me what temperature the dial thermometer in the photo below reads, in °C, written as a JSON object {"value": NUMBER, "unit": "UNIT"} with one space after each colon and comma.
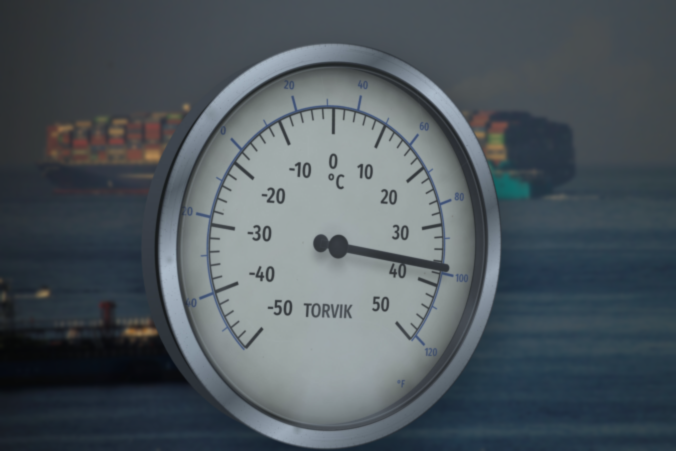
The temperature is {"value": 37, "unit": "°C"}
